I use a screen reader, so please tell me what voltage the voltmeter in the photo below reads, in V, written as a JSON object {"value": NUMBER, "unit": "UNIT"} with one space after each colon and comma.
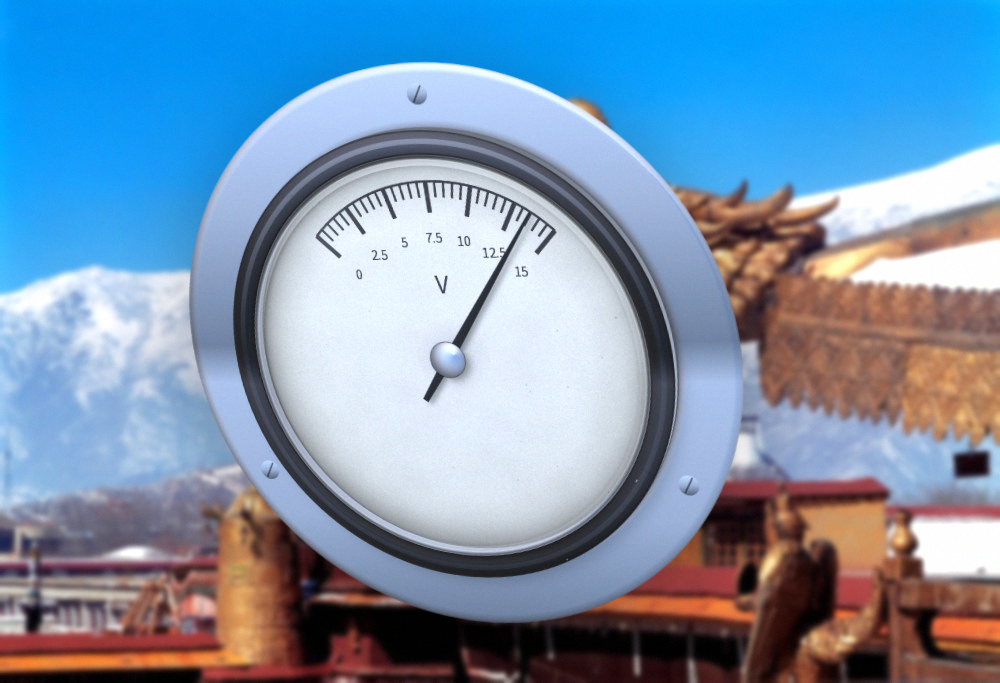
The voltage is {"value": 13.5, "unit": "V"}
